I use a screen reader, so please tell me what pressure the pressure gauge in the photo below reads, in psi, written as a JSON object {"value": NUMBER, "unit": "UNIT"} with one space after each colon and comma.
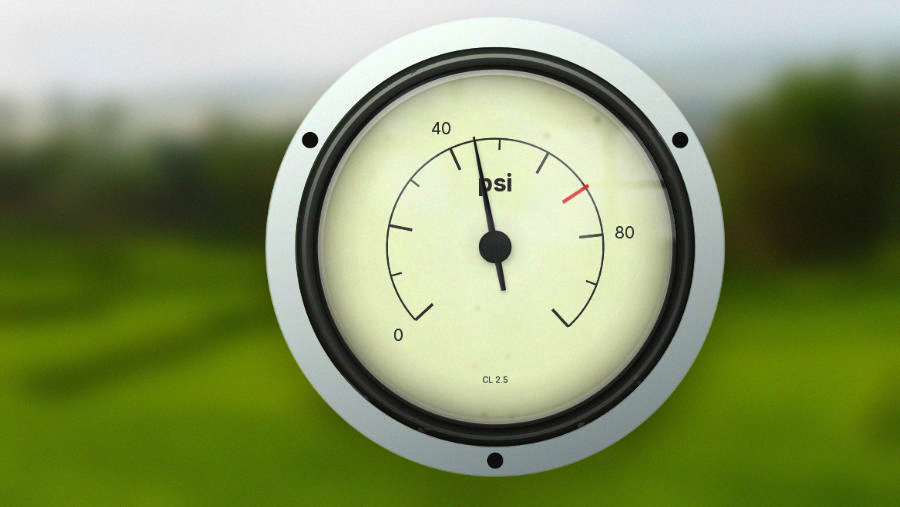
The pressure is {"value": 45, "unit": "psi"}
